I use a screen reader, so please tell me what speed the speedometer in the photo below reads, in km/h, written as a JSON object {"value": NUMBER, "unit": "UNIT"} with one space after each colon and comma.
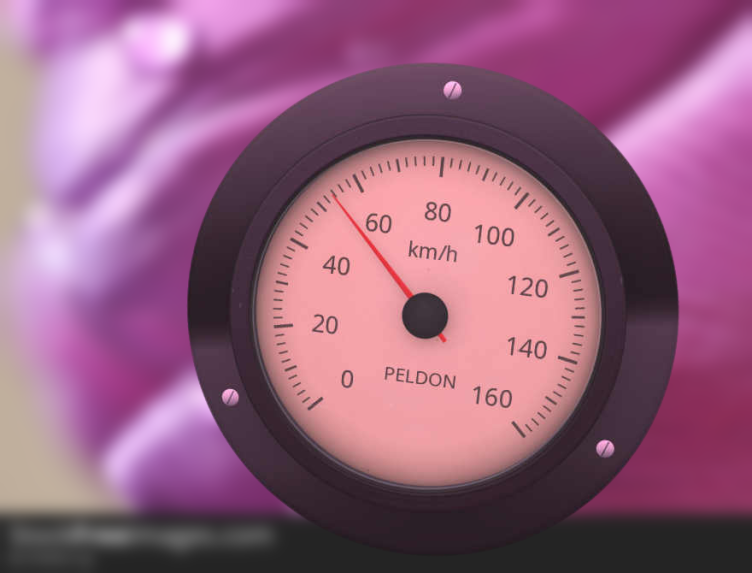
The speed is {"value": 54, "unit": "km/h"}
